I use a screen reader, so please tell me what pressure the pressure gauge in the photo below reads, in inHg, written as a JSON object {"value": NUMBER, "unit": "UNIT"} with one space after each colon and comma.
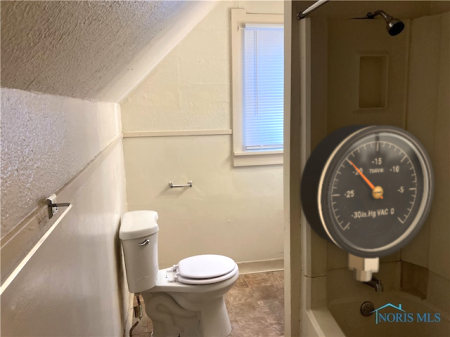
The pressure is {"value": -20, "unit": "inHg"}
